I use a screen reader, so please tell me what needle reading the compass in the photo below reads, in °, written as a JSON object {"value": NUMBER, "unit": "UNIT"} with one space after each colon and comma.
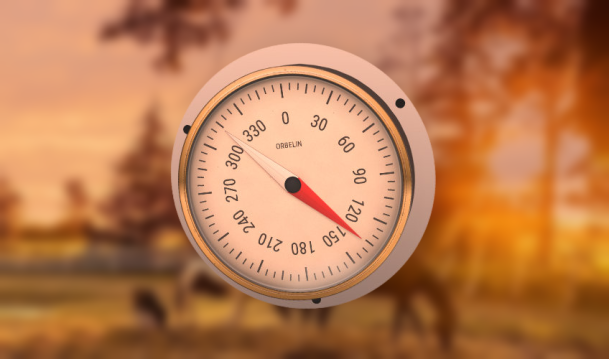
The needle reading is {"value": 135, "unit": "°"}
